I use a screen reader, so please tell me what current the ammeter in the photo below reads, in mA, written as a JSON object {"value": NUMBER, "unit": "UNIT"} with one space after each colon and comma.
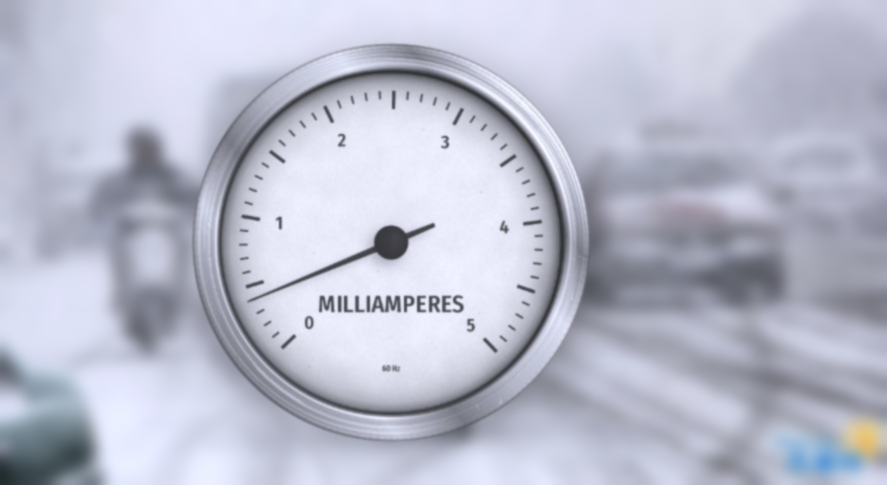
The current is {"value": 0.4, "unit": "mA"}
